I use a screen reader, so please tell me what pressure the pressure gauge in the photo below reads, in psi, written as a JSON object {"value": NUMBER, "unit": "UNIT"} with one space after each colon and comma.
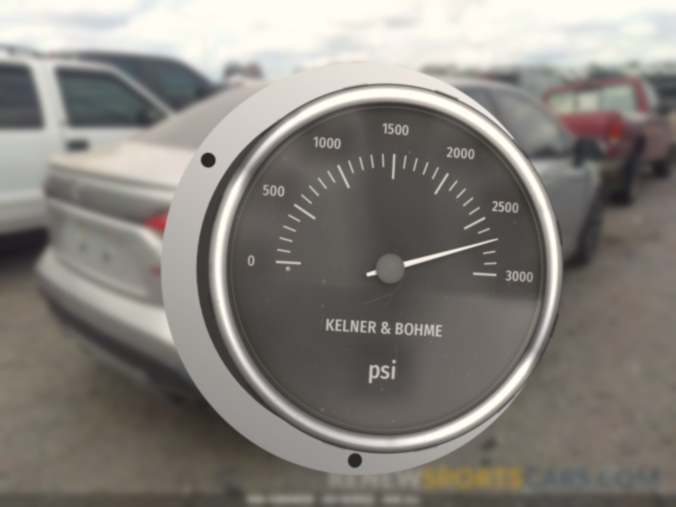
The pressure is {"value": 2700, "unit": "psi"}
